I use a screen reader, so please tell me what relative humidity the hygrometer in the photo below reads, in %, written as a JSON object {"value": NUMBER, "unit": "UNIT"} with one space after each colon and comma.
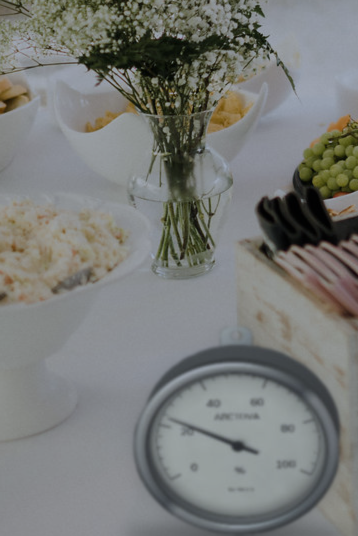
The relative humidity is {"value": 24, "unit": "%"}
